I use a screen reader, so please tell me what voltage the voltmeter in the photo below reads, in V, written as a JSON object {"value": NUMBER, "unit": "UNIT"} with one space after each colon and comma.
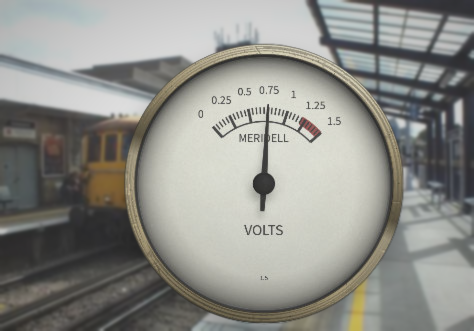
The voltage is {"value": 0.75, "unit": "V"}
